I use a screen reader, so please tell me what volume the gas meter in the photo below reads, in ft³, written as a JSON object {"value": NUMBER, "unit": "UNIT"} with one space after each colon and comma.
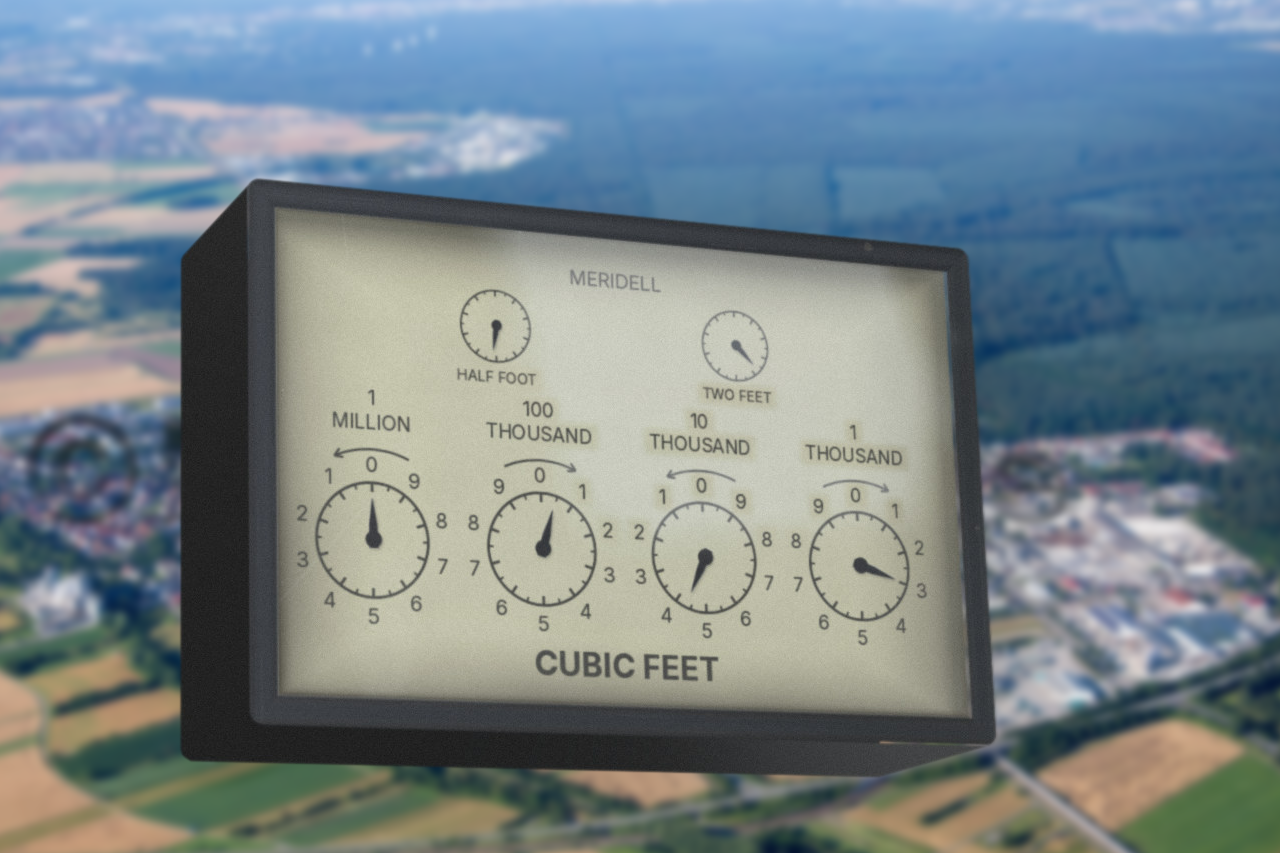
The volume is {"value": 4300, "unit": "ft³"}
